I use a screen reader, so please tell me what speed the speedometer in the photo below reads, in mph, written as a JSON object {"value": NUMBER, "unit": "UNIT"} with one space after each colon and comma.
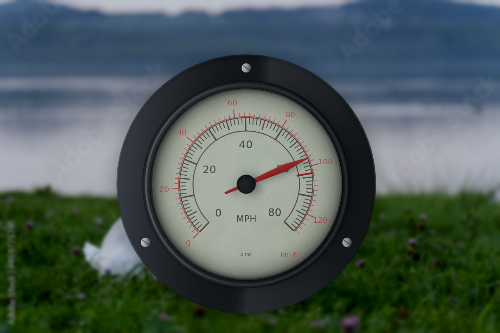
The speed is {"value": 60, "unit": "mph"}
